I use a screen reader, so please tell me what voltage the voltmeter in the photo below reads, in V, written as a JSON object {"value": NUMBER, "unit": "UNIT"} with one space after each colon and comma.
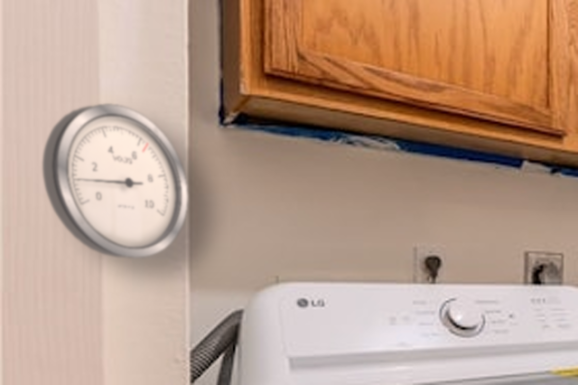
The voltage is {"value": 1, "unit": "V"}
